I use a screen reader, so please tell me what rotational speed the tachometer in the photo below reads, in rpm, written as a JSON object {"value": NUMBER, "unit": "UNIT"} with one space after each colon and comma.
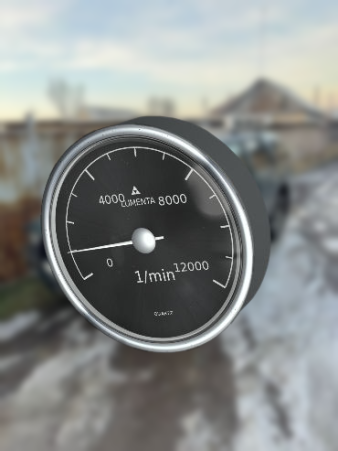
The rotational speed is {"value": 1000, "unit": "rpm"}
